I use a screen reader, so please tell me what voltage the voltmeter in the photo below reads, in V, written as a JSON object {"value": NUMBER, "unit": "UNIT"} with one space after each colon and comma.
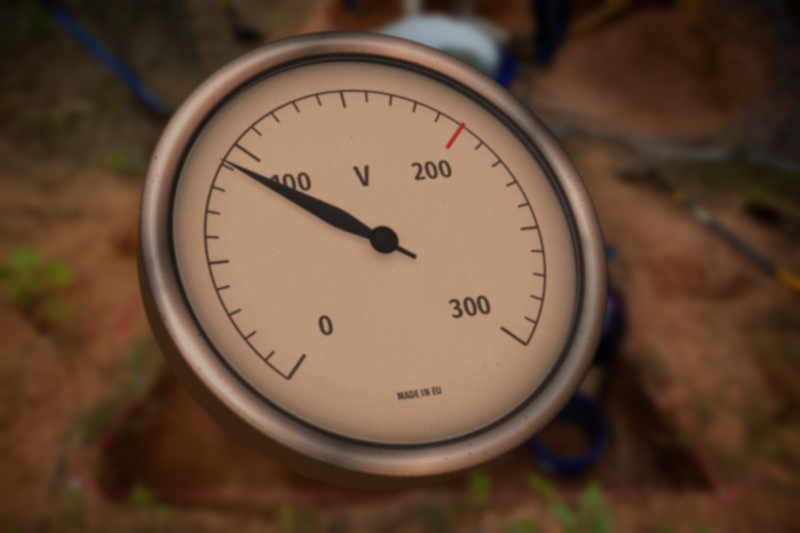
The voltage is {"value": 90, "unit": "V"}
